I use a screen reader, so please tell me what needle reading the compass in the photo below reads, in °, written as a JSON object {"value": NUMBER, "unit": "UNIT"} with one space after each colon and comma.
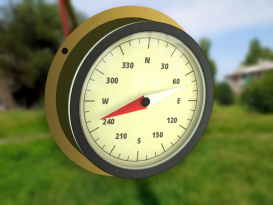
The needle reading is {"value": 250, "unit": "°"}
